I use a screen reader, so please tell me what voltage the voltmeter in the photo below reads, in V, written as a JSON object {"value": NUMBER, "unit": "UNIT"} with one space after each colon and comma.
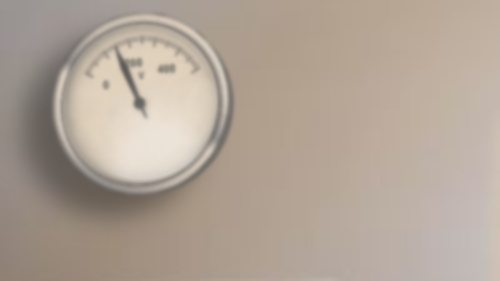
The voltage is {"value": 150, "unit": "V"}
